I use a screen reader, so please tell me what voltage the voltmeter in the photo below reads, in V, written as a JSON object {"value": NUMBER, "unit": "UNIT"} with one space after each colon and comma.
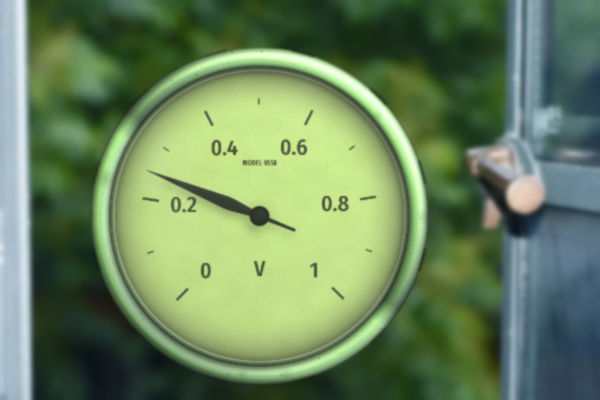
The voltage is {"value": 0.25, "unit": "V"}
